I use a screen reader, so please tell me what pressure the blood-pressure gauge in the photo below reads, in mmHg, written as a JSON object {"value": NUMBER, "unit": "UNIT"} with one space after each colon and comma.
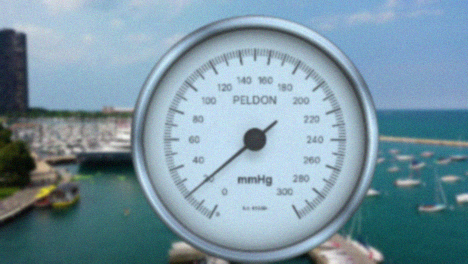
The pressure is {"value": 20, "unit": "mmHg"}
